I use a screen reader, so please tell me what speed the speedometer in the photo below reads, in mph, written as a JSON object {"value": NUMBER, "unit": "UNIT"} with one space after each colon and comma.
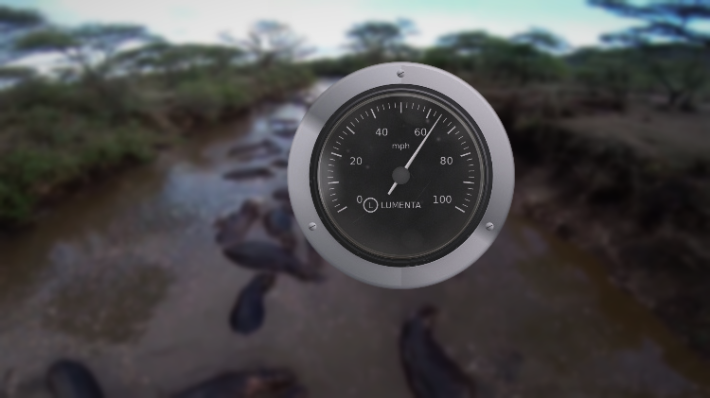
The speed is {"value": 64, "unit": "mph"}
